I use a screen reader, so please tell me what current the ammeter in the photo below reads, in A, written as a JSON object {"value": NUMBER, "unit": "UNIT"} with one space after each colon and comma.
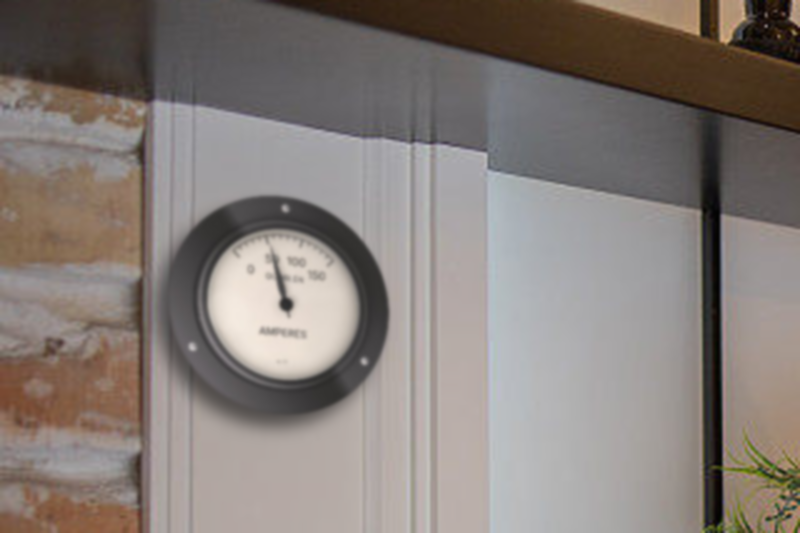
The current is {"value": 50, "unit": "A"}
